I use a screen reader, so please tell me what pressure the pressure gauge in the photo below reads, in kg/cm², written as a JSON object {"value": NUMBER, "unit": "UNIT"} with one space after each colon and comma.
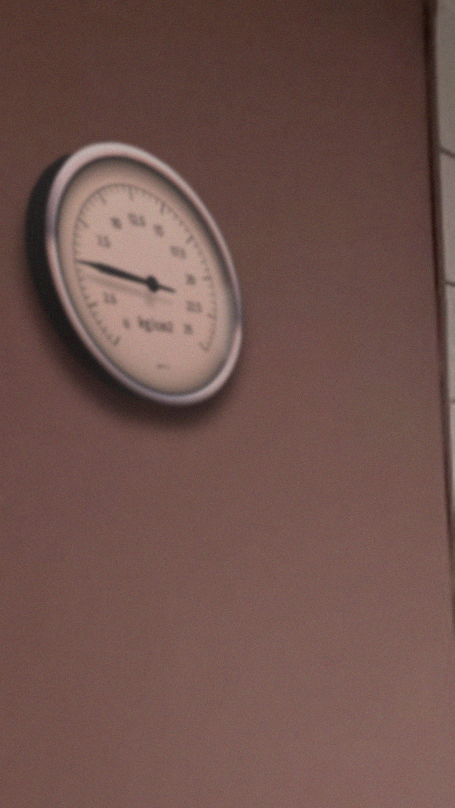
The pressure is {"value": 5, "unit": "kg/cm²"}
